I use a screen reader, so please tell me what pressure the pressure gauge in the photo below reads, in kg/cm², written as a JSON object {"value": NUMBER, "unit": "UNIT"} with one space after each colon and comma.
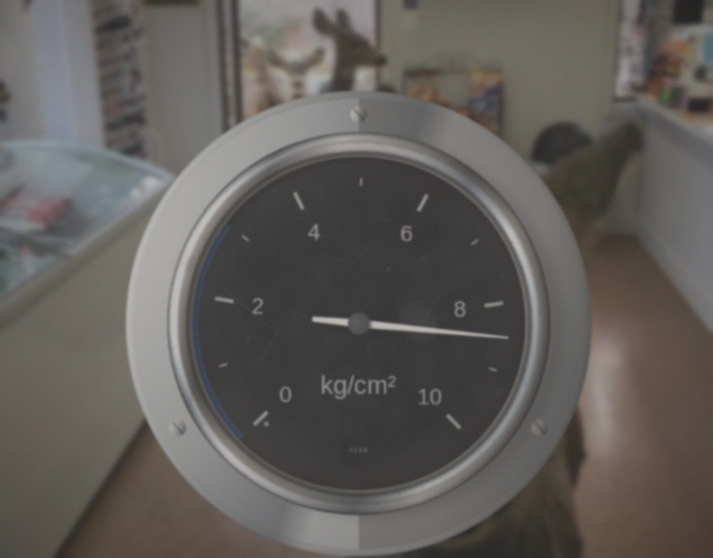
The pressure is {"value": 8.5, "unit": "kg/cm²"}
